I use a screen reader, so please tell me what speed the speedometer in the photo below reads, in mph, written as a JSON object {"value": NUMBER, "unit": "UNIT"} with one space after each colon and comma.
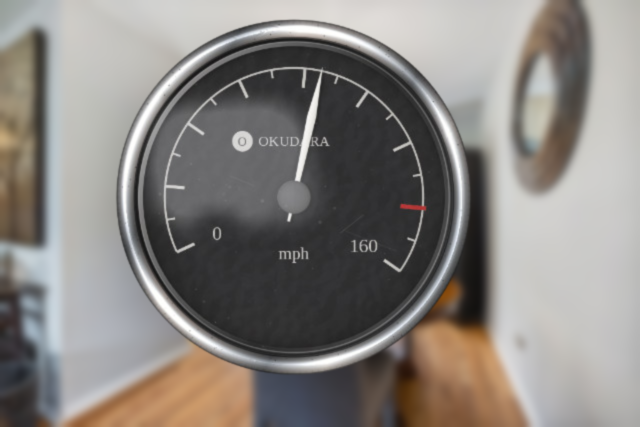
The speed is {"value": 85, "unit": "mph"}
